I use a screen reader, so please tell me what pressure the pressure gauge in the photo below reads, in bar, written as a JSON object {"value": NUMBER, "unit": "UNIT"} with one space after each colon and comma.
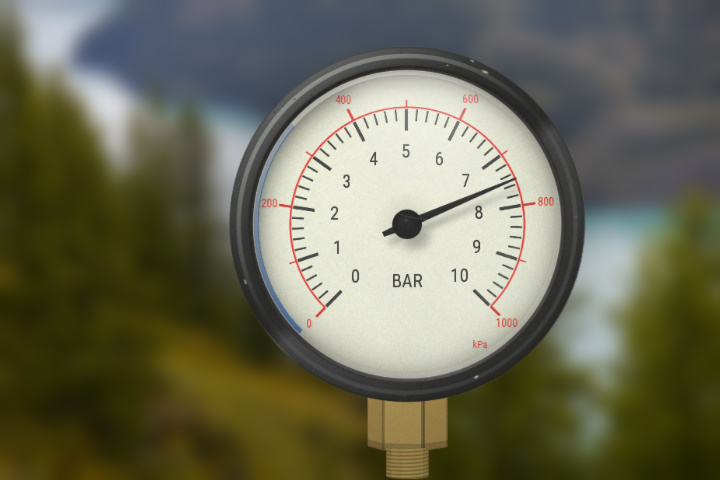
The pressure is {"value": 7.5, "unit": "bar"}
